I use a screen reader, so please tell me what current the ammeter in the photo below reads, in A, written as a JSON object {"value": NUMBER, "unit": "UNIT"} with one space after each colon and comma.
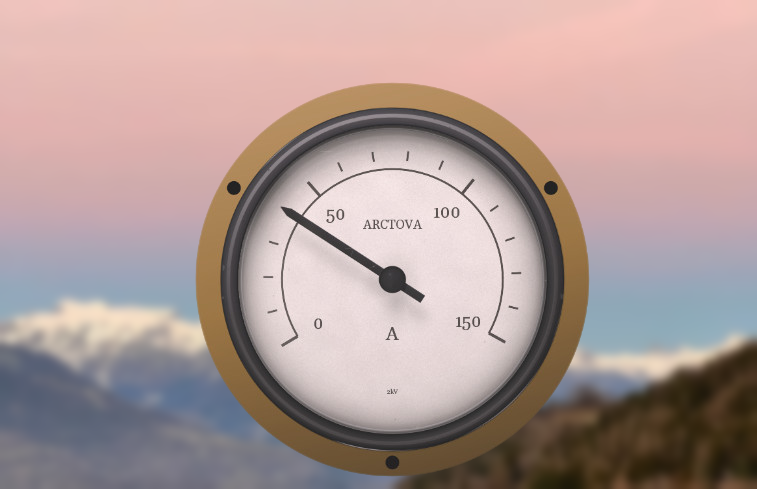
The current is {"value": 40, "unit": "A"}
